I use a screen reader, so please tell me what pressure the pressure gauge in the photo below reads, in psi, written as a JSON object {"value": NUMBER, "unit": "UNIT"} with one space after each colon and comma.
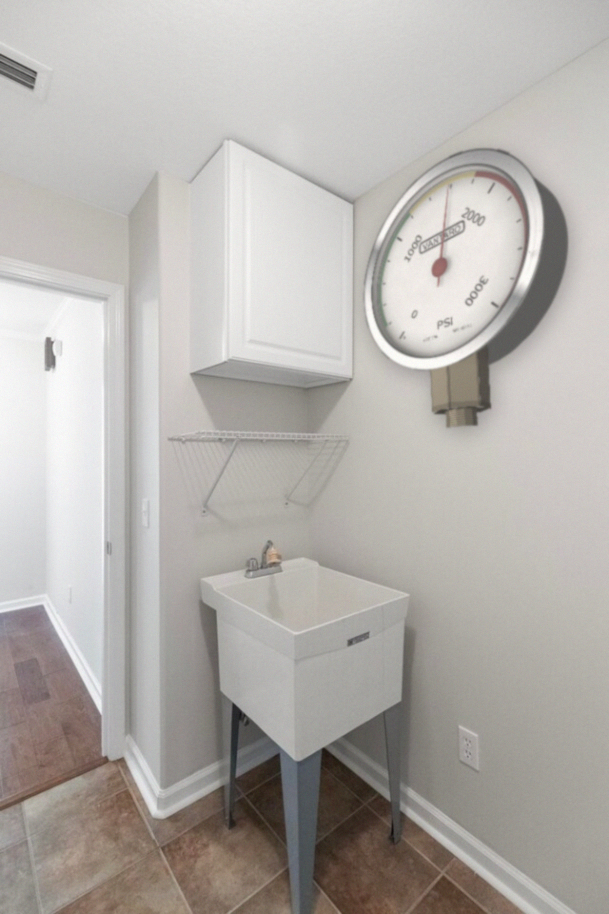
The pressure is {"value": 1600, "unit": "psi"}
